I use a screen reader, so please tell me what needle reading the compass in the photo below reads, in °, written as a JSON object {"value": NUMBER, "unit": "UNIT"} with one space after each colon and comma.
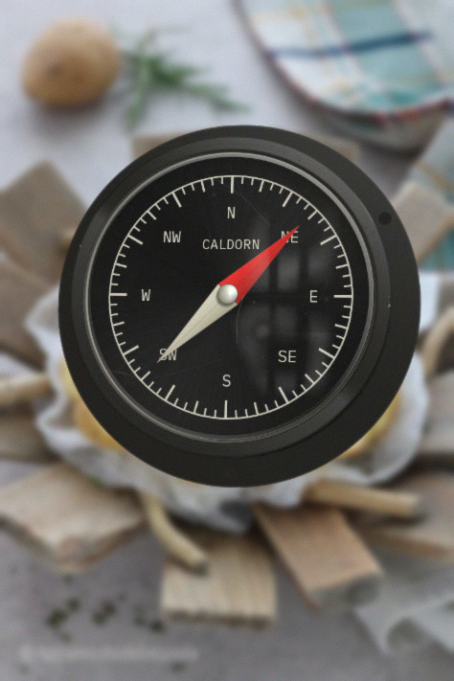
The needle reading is {"value": 45, "unit": "°"}
